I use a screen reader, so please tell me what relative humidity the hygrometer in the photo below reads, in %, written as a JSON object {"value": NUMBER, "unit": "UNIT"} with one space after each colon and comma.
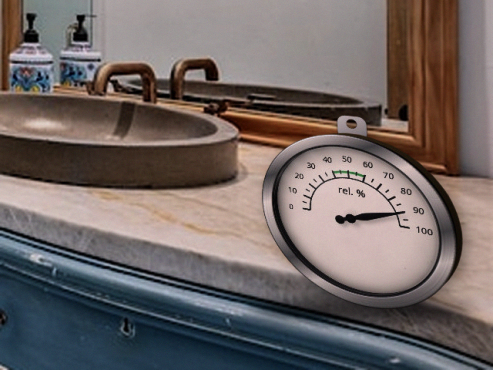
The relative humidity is {"value": 90, "unit": "%"}
